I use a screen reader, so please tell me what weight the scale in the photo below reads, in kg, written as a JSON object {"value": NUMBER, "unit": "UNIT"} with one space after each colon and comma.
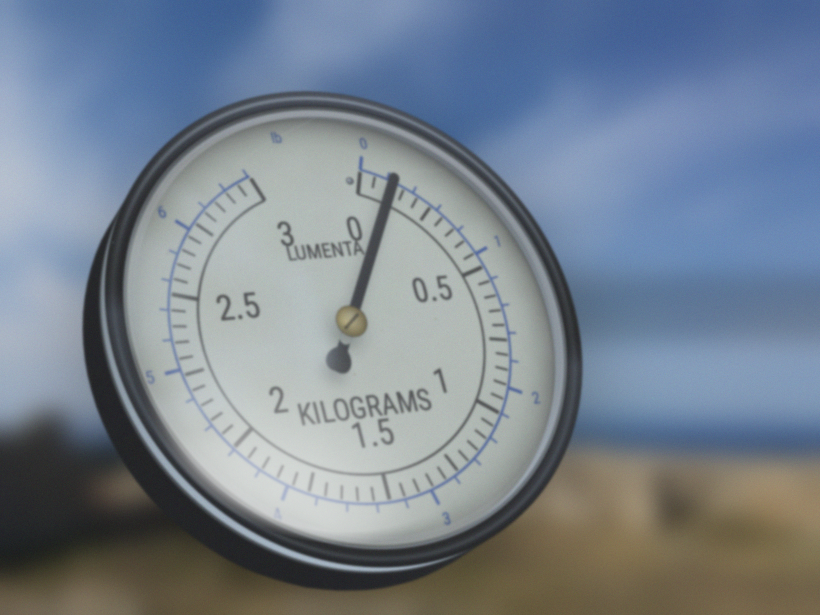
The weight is {"value": 0.1, "unit": "kg"}
